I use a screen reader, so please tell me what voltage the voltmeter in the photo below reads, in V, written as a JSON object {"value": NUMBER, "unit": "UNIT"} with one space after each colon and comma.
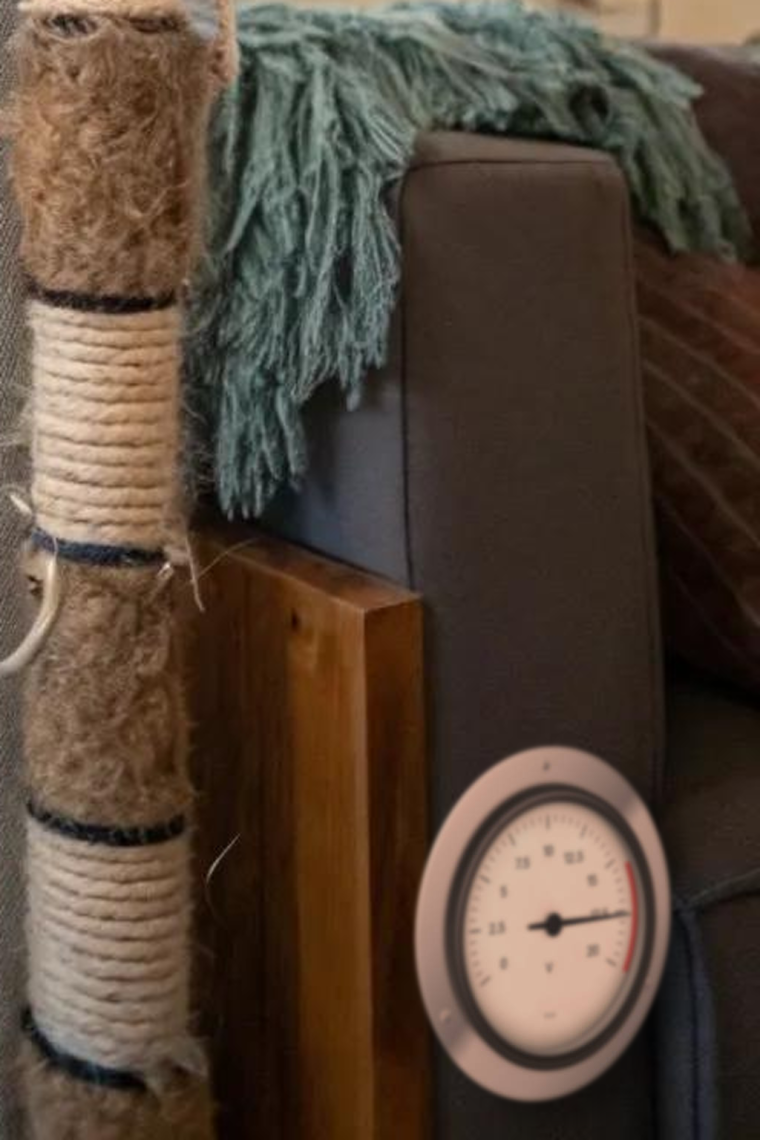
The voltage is {"value": 17.5, "unit": "V"}
